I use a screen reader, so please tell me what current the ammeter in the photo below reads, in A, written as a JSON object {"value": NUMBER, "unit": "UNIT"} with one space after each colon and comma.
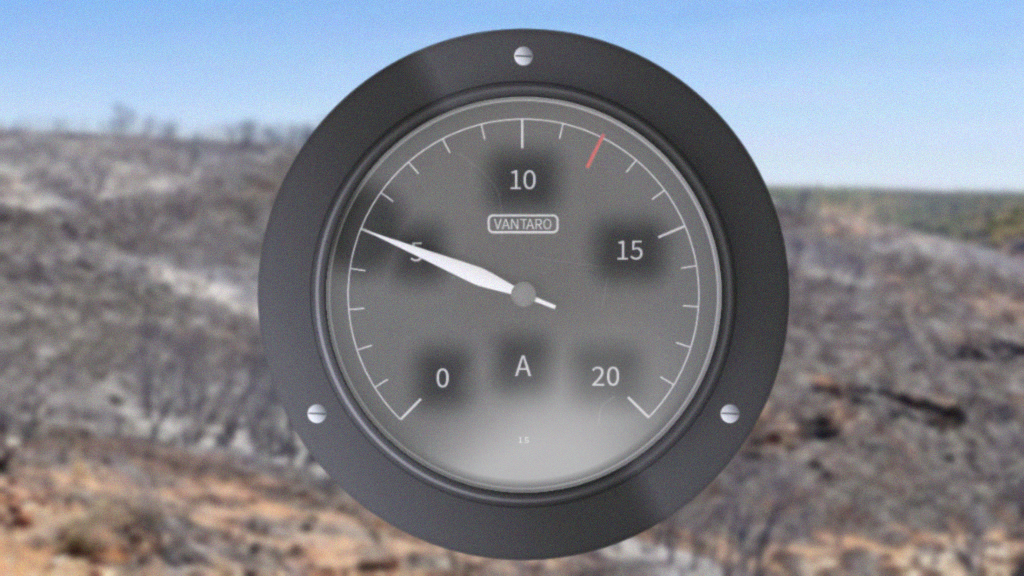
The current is {"value": 5, "unit": "A"}
